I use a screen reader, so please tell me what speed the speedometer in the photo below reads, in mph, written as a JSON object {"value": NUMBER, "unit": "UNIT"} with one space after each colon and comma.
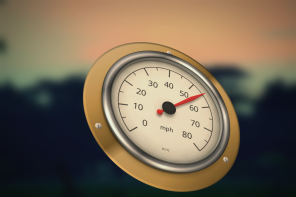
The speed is {"value": 55, "unit": "mph"}
